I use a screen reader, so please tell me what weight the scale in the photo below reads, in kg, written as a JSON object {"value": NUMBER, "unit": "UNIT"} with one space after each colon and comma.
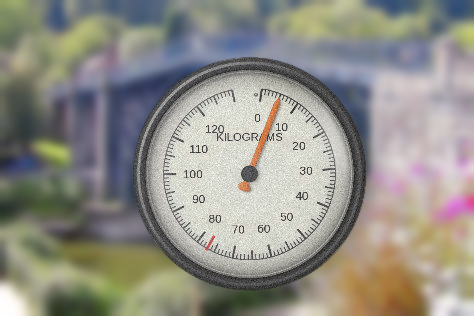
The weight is {"value": 5, "unit": "kg"}
